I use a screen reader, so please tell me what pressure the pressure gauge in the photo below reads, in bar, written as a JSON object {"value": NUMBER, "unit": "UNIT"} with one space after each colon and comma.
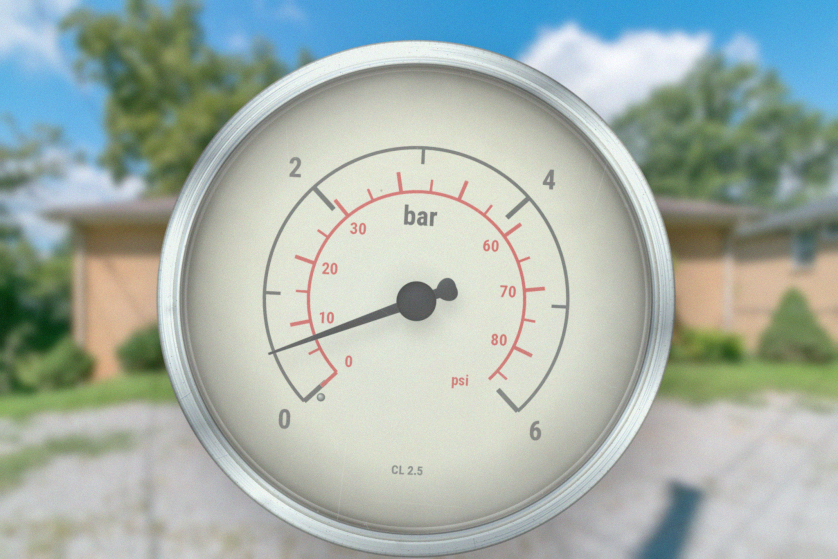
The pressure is {"value": 0.5, "unit": "bar"}
